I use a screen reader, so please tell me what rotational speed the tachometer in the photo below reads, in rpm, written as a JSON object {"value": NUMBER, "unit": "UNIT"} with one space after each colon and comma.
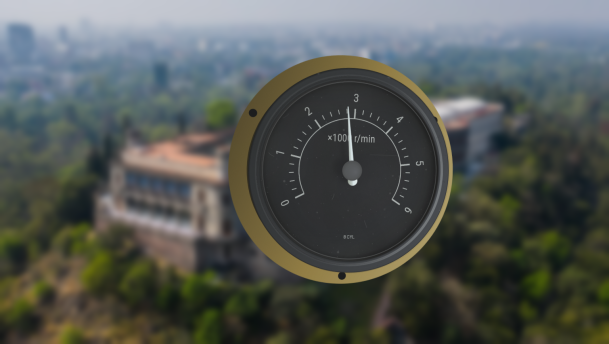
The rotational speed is {"value": 2800, "unit": "rpm"}
